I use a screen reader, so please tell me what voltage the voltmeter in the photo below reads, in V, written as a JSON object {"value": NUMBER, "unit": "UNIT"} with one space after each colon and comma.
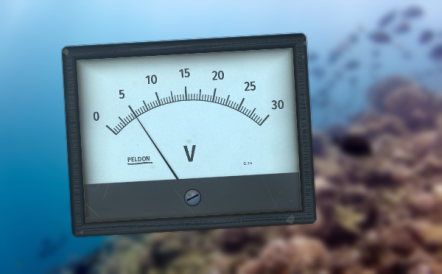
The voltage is {"value": 5, "unit": "V"}
